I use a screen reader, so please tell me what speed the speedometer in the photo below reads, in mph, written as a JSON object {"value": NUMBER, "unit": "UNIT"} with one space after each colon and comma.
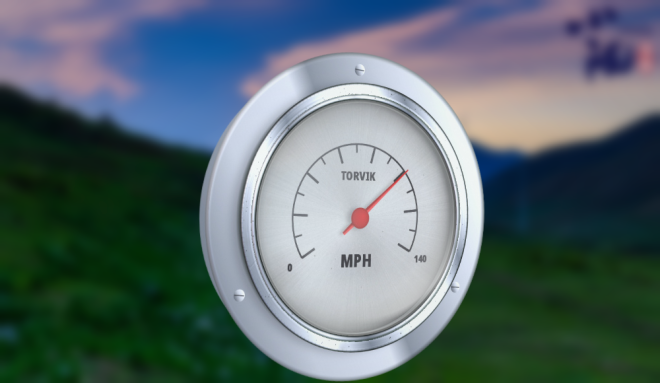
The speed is {"value": 100, "unit": "mph"}
